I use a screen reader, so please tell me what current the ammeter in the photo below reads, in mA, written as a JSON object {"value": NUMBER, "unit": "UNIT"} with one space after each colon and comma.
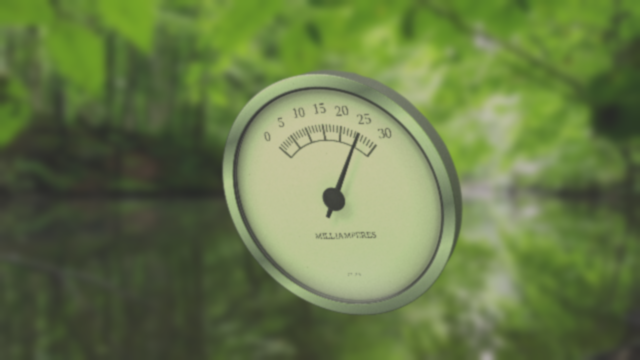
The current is {"value": 25, "unit": "mA"}
